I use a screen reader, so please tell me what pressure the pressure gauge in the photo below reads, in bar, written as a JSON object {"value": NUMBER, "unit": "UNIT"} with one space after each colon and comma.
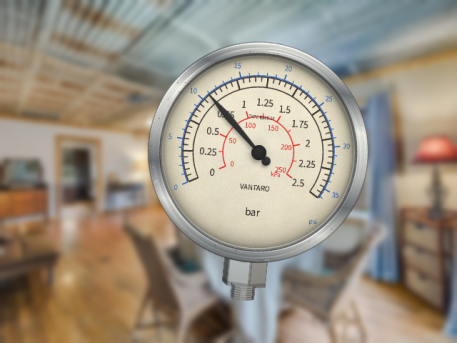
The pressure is {"value": 0.75, "unit": "bar"}
